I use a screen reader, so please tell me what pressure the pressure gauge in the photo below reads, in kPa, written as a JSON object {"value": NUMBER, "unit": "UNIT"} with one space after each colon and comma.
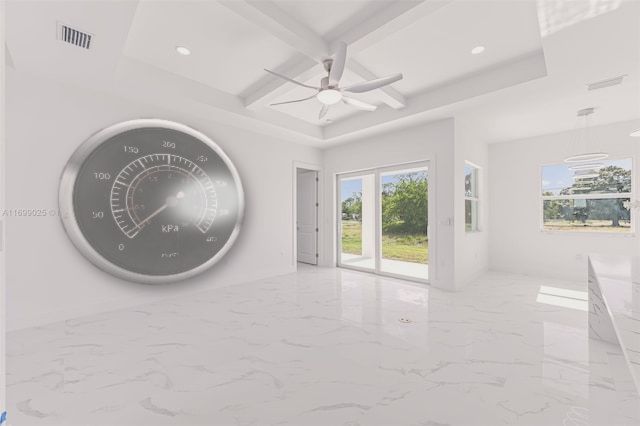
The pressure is {"value": 10, "unit": "kPa"}
